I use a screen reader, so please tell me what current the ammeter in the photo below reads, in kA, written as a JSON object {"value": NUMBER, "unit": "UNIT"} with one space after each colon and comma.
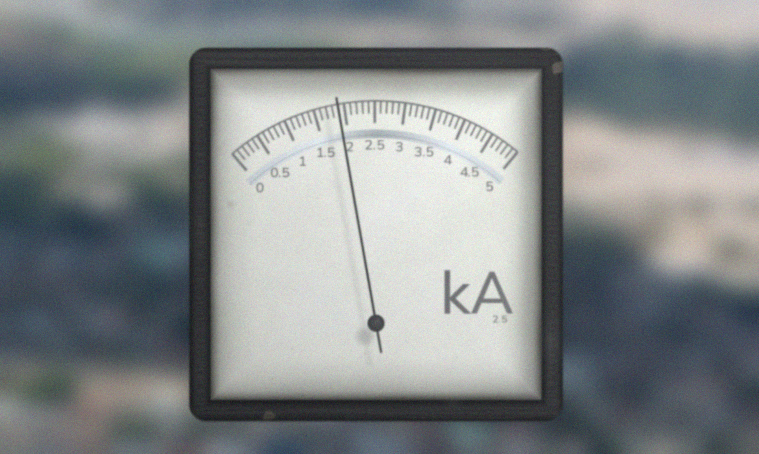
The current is {"value": 1.9, "unit": "kA"}
